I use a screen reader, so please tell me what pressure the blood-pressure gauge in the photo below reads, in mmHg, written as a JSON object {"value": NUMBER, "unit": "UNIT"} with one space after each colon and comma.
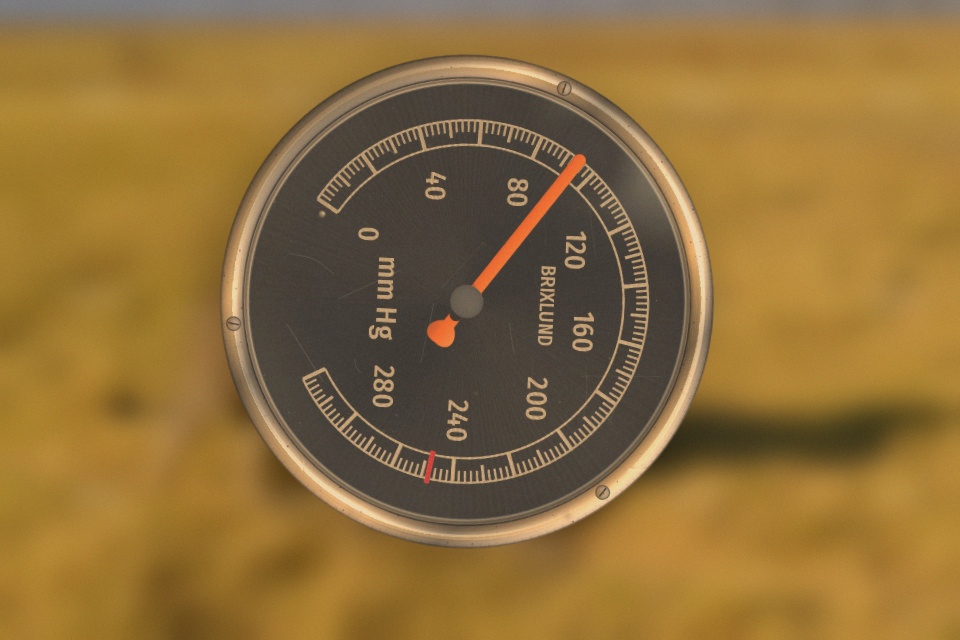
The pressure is {"value": 94, "unit": "mmHg"}
